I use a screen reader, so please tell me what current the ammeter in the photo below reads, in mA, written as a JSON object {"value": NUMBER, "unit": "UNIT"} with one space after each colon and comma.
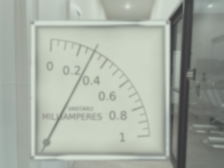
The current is {"value": 0.3, "unit": "mA"}
